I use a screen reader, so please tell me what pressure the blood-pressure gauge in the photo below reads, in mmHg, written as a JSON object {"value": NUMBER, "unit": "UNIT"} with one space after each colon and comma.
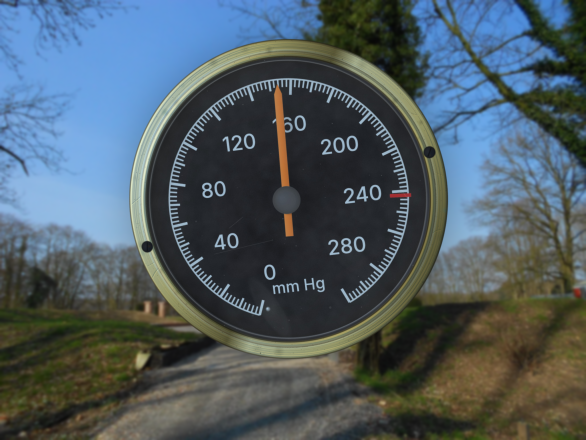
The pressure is {"value": 154, "unit": "mmHg"}
